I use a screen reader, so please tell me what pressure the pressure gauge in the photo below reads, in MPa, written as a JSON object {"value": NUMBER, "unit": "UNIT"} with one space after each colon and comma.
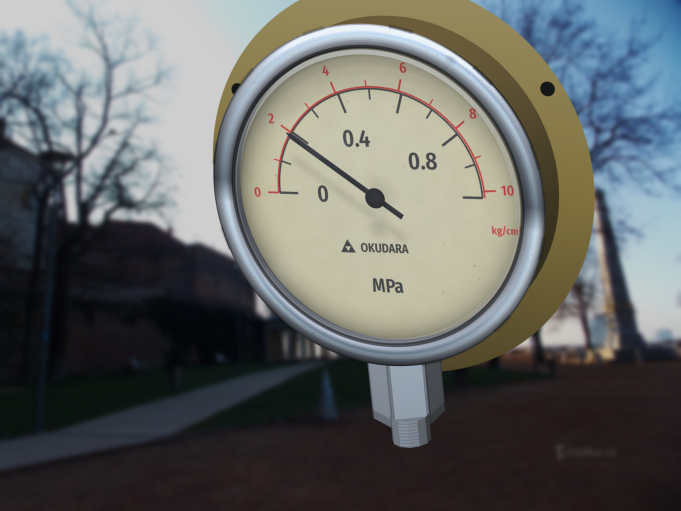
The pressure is {"value": 0.2, "unit": "MPa"}
